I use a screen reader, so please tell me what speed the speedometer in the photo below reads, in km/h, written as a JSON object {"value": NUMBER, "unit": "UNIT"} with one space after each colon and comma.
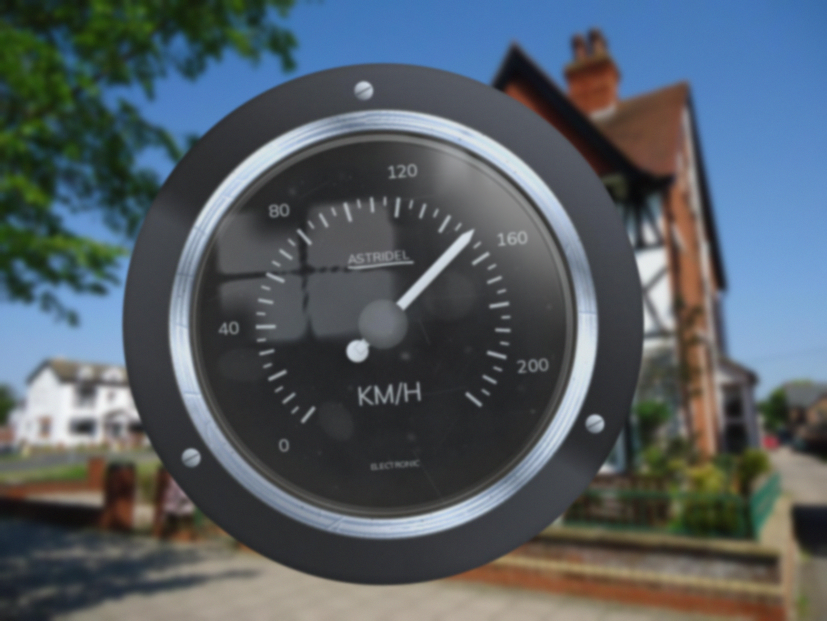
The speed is {"value": 150, "unit": "km/h"}
